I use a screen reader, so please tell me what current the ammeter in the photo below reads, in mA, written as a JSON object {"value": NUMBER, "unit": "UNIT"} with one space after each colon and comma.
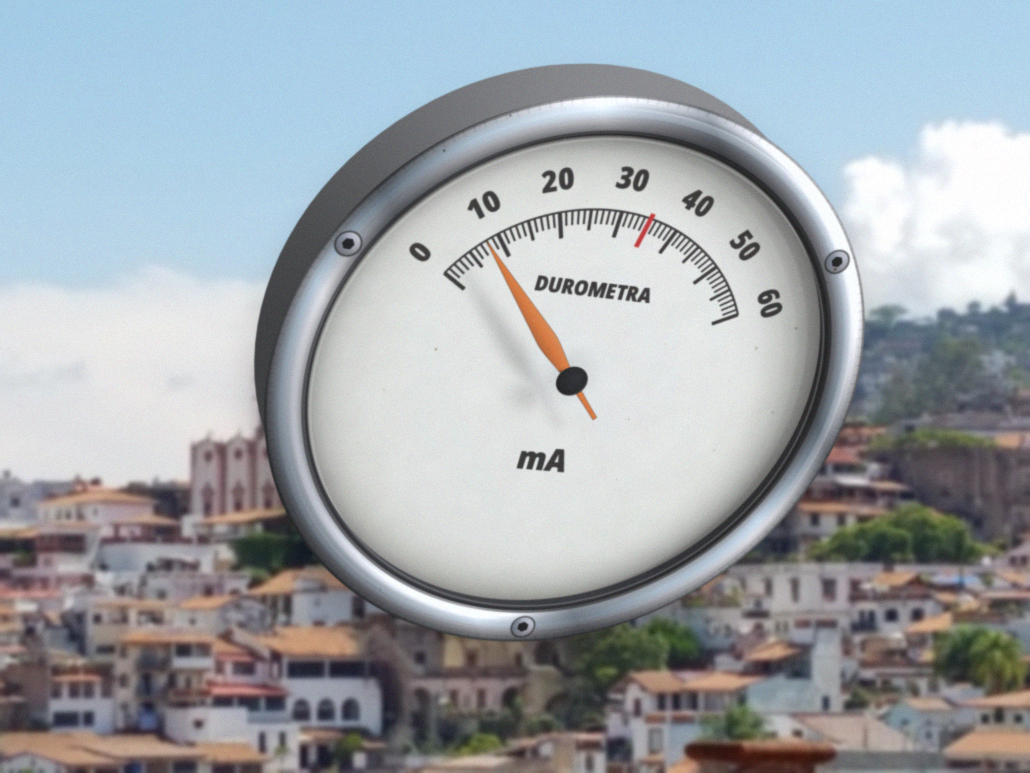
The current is {"value": 8, "unit": "mA"}
